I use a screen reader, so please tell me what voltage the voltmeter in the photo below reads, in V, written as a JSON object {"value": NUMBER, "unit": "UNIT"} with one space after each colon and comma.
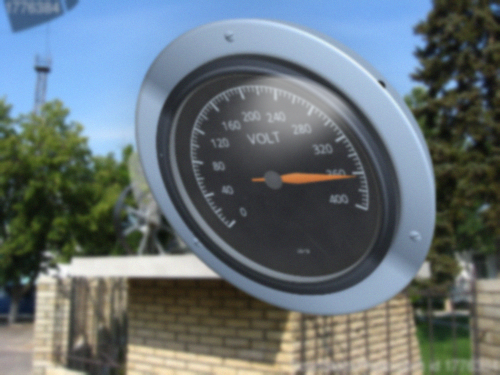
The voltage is {"value": 360, "unit": "V"}
